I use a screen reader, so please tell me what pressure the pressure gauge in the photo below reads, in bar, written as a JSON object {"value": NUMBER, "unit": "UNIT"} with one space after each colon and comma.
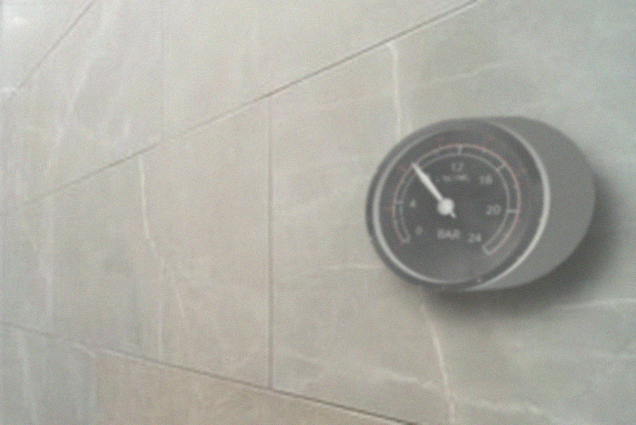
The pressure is {"value": 8, "unit": "bar"}
